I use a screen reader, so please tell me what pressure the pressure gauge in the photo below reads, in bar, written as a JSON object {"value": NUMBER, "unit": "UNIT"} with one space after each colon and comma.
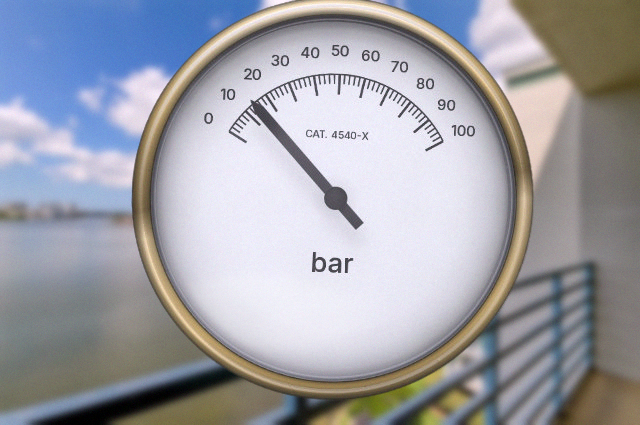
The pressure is {"value": 14, "unit": "bar"}
